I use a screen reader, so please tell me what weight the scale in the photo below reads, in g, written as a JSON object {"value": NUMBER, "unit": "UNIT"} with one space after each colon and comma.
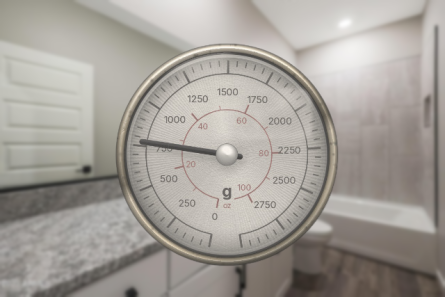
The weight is {"value": 775, "unit": "g"}
